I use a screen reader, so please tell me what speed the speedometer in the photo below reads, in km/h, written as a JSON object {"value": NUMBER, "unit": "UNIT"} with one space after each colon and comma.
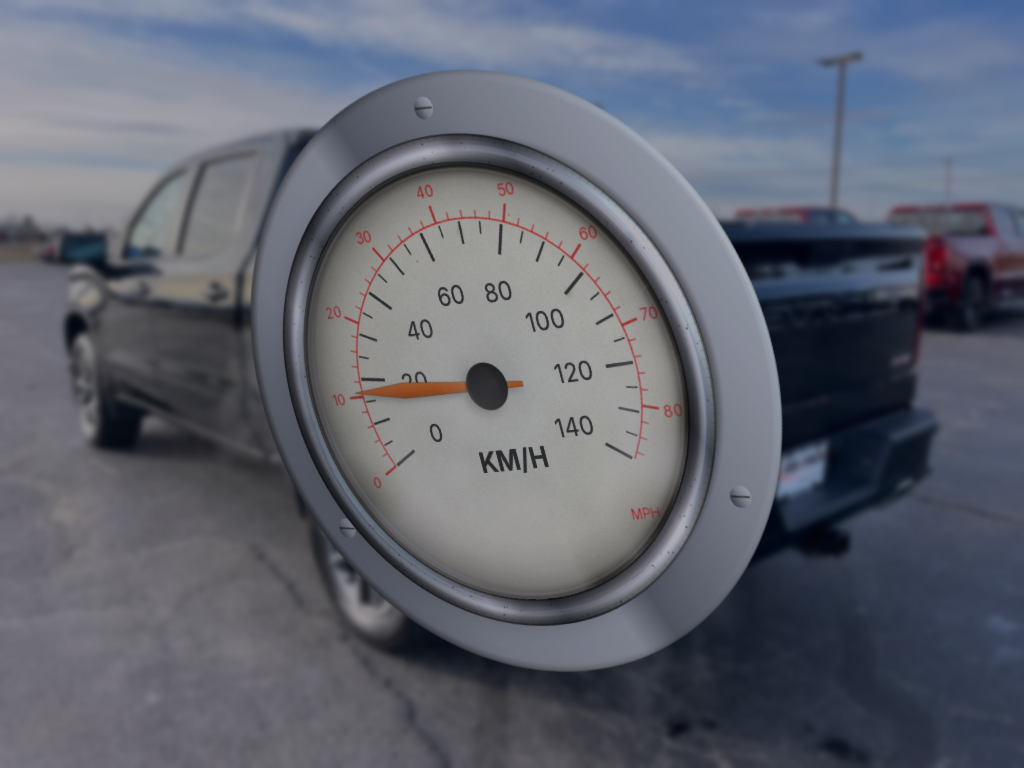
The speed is {"value": 17.5, "unit": "km/h"}
